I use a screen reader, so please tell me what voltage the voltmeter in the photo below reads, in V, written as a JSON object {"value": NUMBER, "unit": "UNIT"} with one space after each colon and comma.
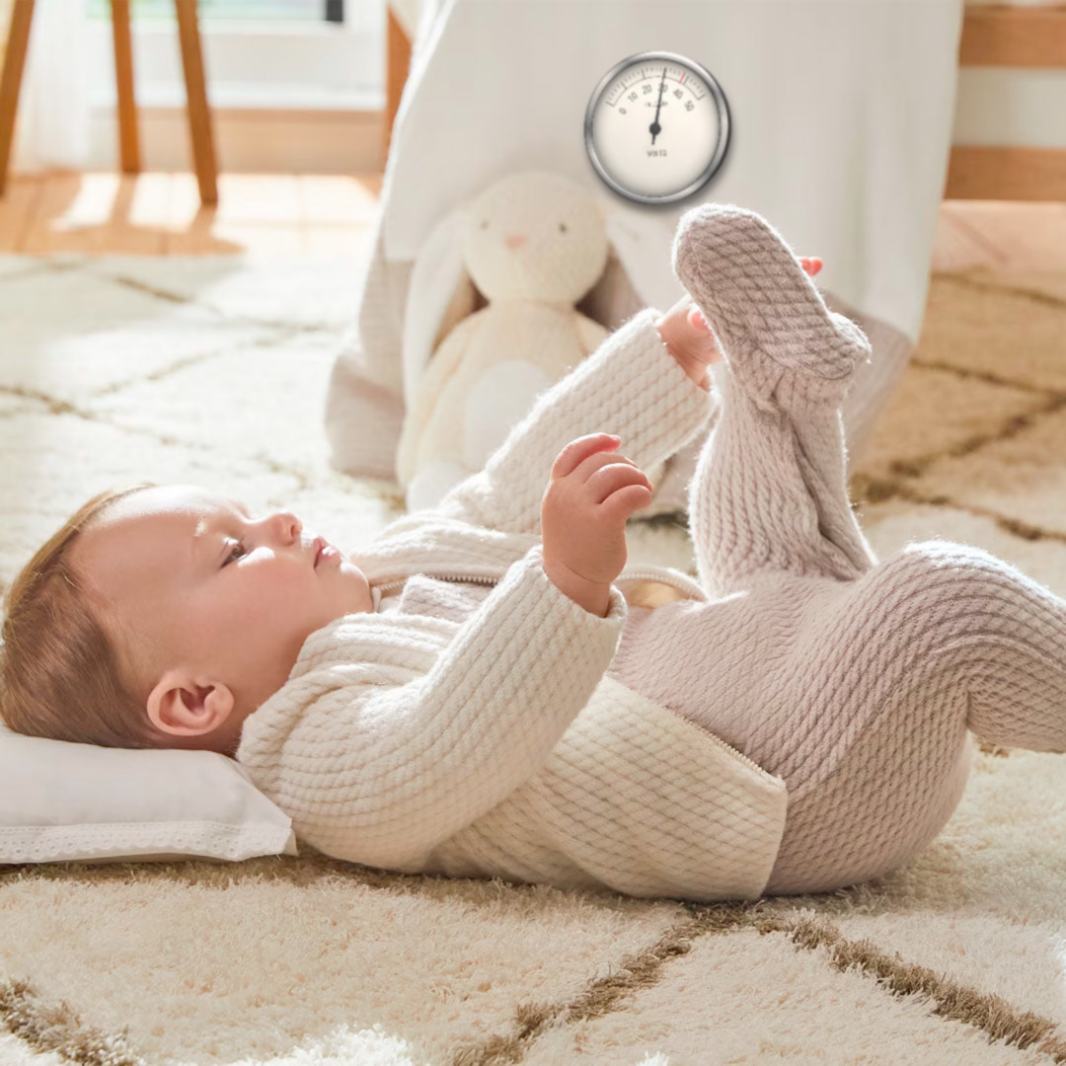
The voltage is {"value": 30, "unit": "V"}
